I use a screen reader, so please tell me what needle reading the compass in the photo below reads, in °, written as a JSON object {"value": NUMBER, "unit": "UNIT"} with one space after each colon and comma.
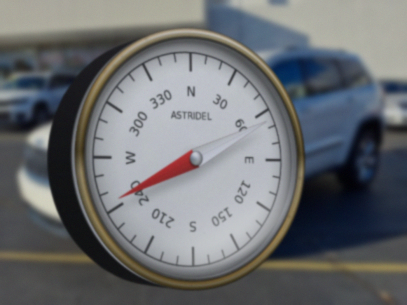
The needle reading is {"value": 245, "unit": "°"}
